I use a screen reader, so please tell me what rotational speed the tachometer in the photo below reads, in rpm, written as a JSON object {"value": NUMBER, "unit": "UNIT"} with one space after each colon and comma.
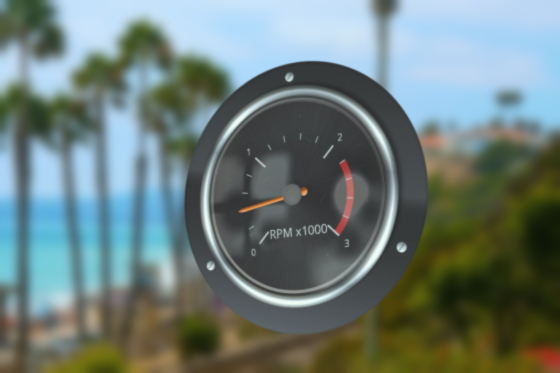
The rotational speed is {"value": 400, "unit": "rpm"}
